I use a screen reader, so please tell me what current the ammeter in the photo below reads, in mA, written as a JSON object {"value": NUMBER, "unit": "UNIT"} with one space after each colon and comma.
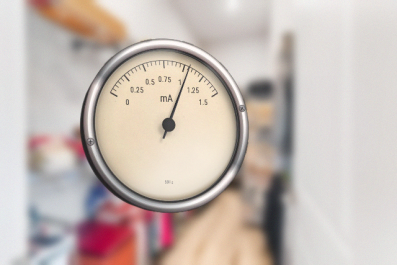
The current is {"value": 1.05, "unit": "mA"}
